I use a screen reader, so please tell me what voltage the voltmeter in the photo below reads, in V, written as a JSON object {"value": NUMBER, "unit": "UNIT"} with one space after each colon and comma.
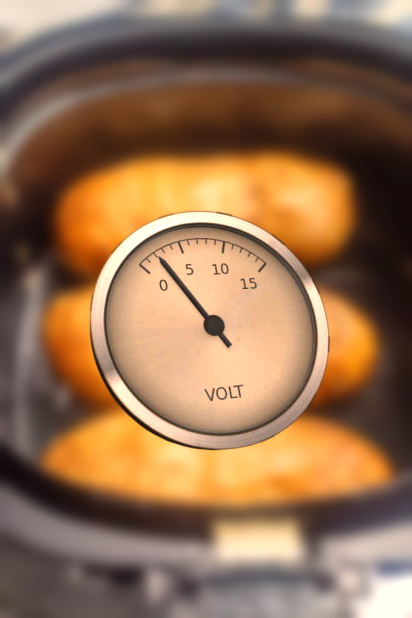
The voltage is {"value": 2, "unit": "V"}
